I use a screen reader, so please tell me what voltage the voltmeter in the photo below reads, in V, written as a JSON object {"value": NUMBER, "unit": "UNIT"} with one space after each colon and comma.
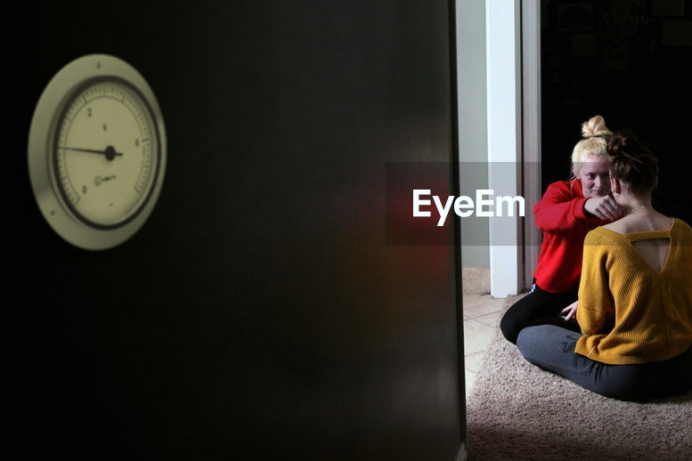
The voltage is {"value": 1, "unit": "V"}
